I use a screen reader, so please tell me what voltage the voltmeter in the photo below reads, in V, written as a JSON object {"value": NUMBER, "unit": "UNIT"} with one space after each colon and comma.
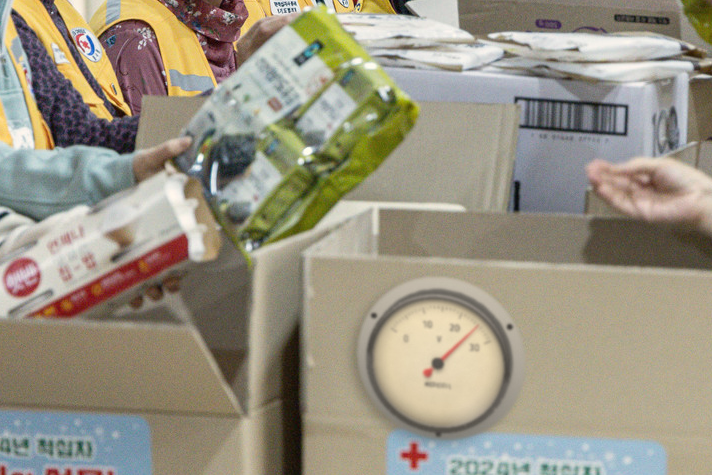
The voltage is {"value": 25, "unit": "V"}
